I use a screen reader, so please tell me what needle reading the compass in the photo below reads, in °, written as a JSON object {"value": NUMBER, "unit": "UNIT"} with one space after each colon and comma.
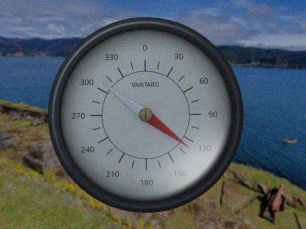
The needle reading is {"value": 127.5, "unit": "°"}
